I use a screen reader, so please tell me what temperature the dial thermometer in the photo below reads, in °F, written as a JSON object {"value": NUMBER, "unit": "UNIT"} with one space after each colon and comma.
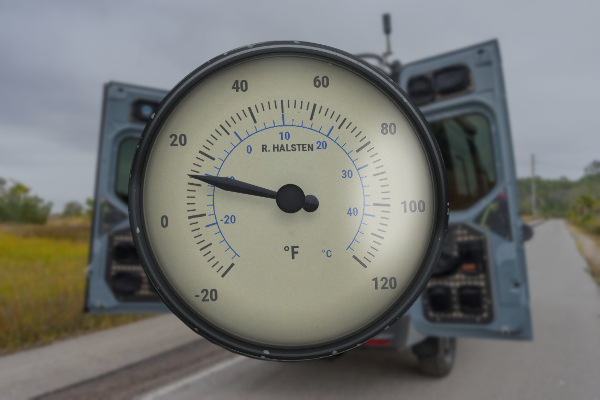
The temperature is {"value": 12, "unit": "°F"}
